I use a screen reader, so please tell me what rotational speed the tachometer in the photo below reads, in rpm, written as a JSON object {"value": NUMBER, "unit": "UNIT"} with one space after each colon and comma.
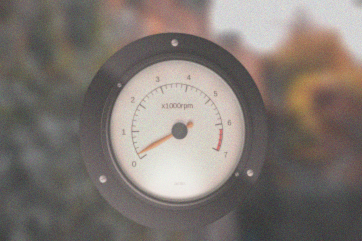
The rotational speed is {"value": 200, "unit": "rpm"}
